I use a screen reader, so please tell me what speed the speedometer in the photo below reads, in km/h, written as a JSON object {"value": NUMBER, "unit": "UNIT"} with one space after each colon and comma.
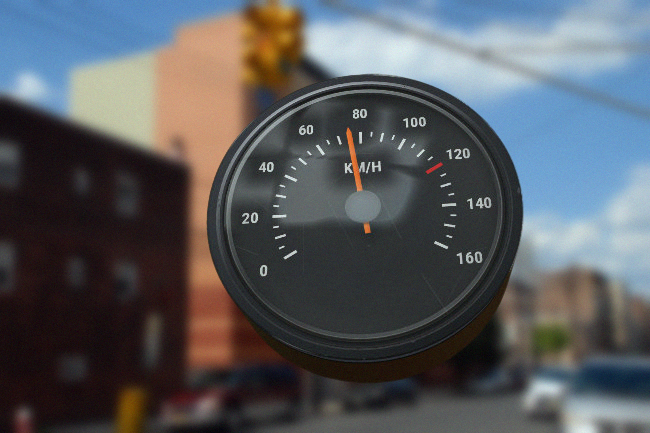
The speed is {"value": 75, "unit": "km/h"}
